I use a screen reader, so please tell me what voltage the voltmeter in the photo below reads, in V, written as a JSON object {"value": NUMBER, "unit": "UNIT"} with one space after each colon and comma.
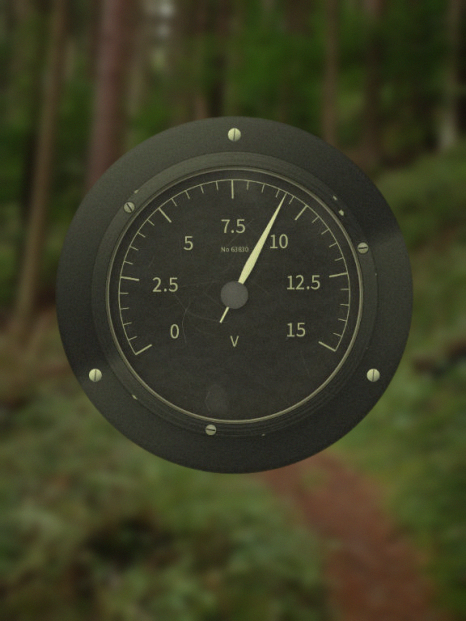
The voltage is {"value": 9.25, "unit": "V"}
